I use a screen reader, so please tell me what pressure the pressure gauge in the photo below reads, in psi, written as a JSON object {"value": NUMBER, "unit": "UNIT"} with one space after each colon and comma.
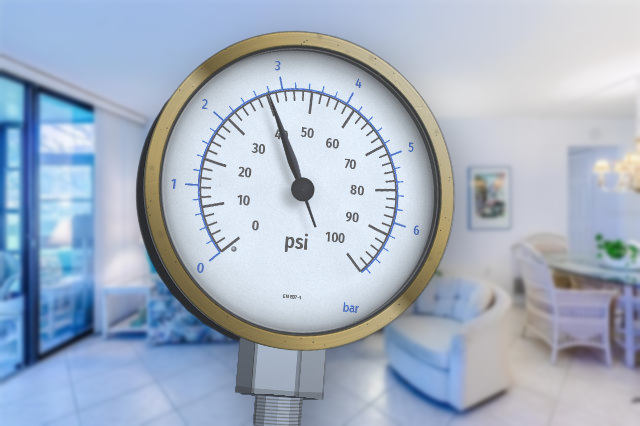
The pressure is {"value": 40, "unit": "psi"}
